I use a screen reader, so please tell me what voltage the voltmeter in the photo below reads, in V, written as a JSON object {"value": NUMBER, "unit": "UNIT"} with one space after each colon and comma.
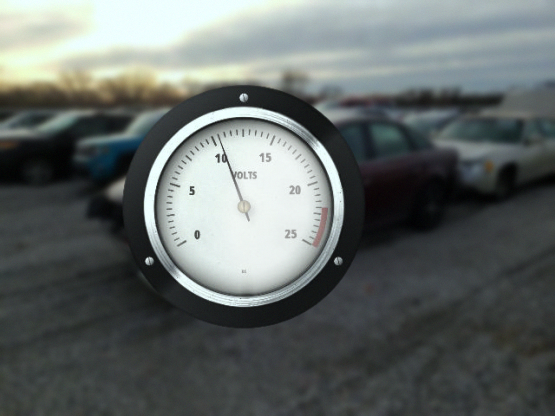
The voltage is {"value": 10.5, "unit": "V"}
